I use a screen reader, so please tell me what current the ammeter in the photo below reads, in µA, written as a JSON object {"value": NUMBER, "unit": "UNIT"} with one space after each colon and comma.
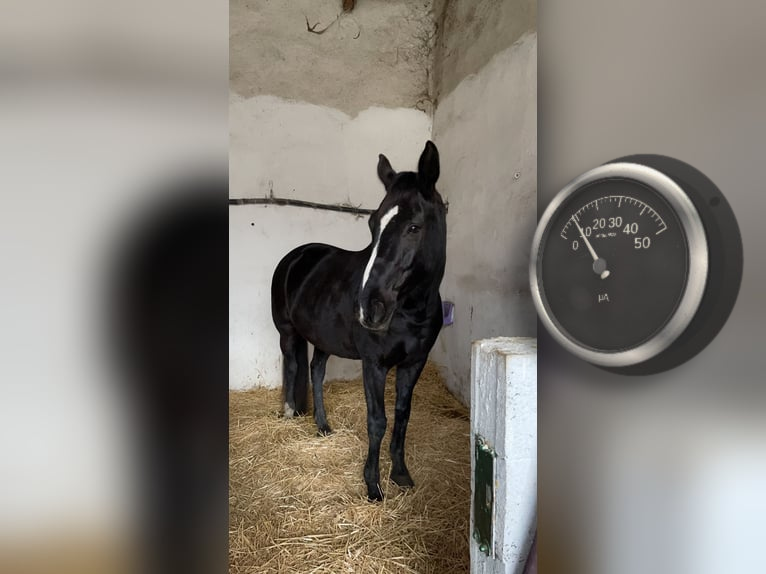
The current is {"value": 10, "unit": "µA"}
